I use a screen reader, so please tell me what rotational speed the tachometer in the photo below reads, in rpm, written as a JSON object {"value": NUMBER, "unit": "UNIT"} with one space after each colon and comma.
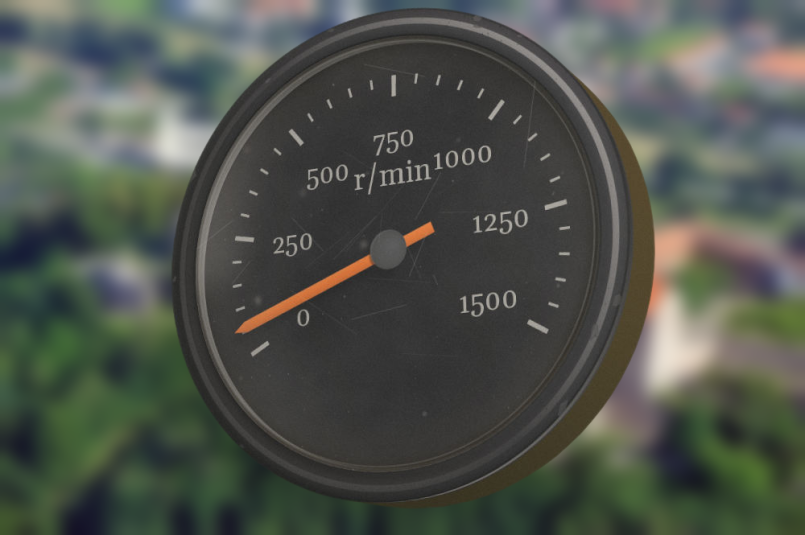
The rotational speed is {"value": 50, "unit": "rpm"}
